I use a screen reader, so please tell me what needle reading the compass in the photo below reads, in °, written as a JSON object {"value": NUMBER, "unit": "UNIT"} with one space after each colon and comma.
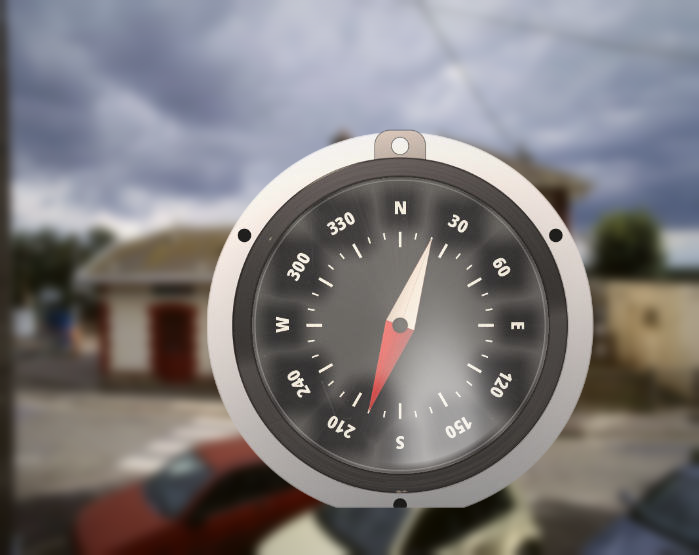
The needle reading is {"value": 200, "unit": "°"}
